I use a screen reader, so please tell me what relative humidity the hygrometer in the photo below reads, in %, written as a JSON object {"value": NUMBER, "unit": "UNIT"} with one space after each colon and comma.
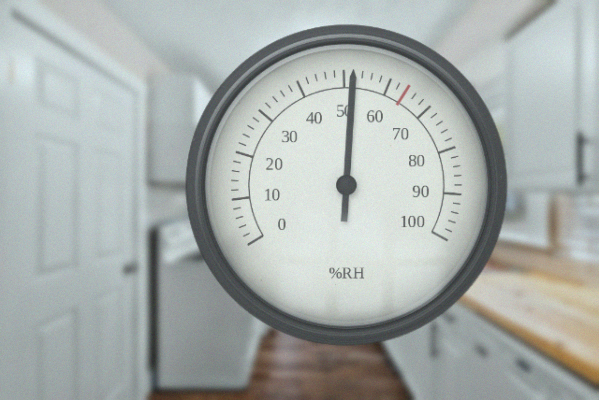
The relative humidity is {"value": 52, "unit": "%"}
